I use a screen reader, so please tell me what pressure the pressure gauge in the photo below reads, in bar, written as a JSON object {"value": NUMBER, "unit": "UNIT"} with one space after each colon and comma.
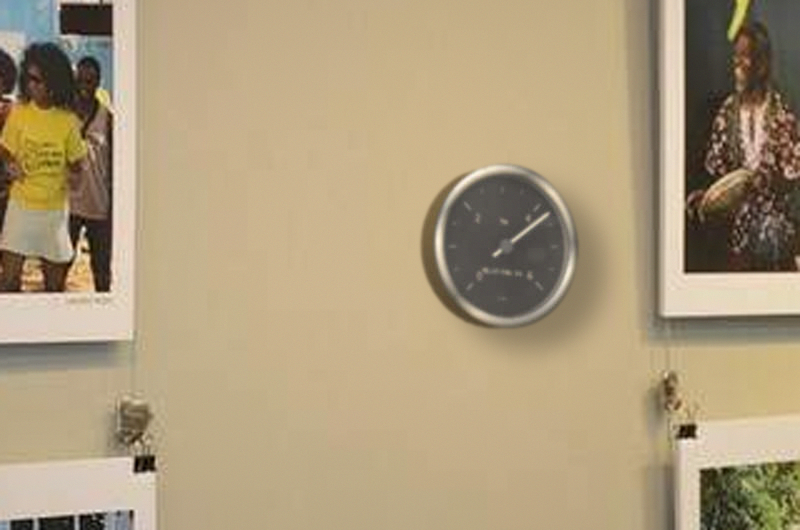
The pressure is {"value": 4.25, "unit": "bar"}
